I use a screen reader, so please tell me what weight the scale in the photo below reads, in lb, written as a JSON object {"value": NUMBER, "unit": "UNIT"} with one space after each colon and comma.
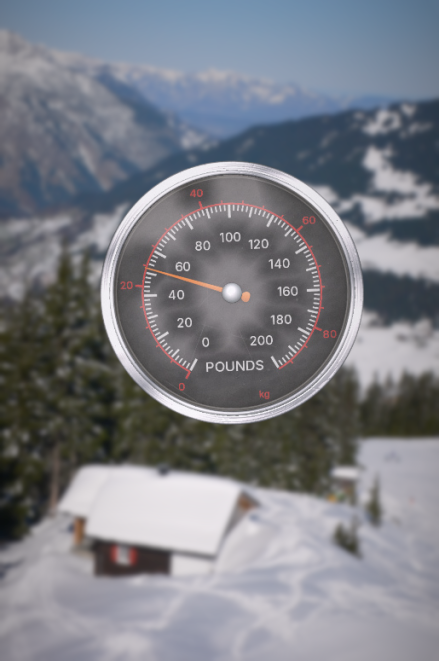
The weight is {"value": 52, "unit": "lb"}
